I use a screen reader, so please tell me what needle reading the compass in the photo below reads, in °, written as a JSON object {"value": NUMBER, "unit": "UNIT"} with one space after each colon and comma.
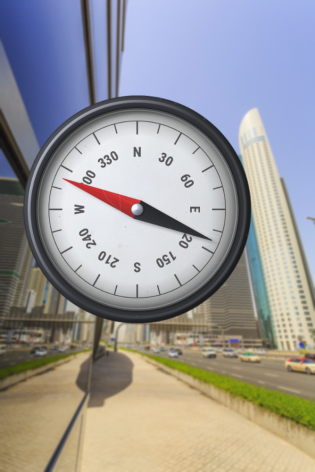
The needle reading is {"value": 292.5, "unit": "°"}
